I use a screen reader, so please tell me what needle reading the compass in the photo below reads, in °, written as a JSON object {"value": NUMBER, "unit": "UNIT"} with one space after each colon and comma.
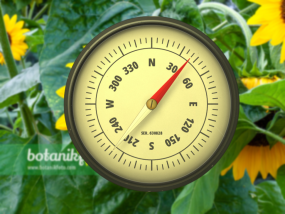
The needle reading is {"value": 40, "unit": "°"}
